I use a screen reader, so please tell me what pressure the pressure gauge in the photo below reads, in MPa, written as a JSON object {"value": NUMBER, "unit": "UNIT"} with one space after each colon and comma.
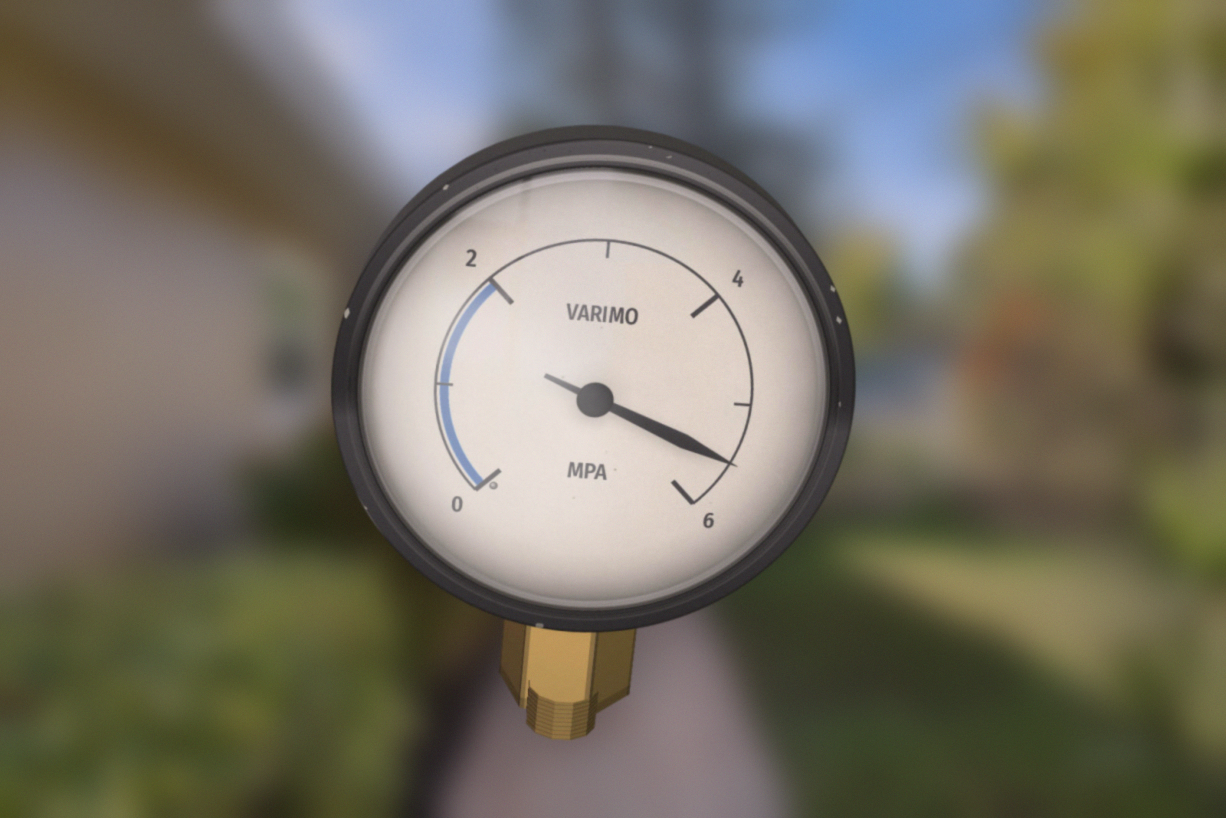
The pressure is {"value": 5.5, "unit": "MPa"}
